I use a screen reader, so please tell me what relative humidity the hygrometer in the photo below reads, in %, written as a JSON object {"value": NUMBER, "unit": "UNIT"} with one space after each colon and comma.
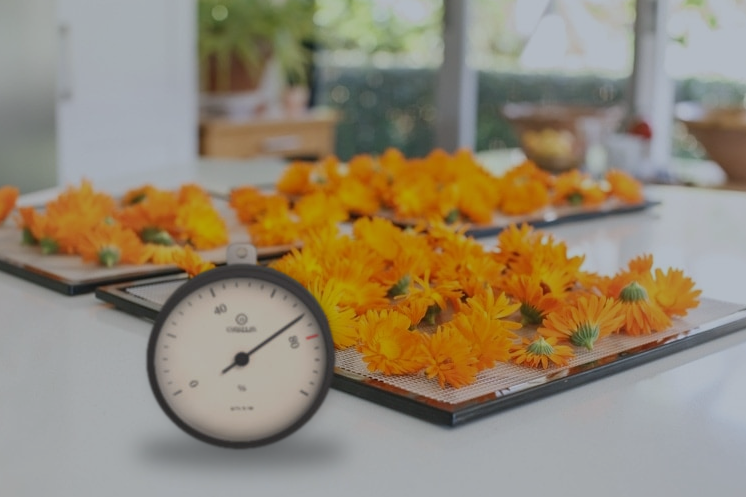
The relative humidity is {"value": 72, "unit": "%"}
